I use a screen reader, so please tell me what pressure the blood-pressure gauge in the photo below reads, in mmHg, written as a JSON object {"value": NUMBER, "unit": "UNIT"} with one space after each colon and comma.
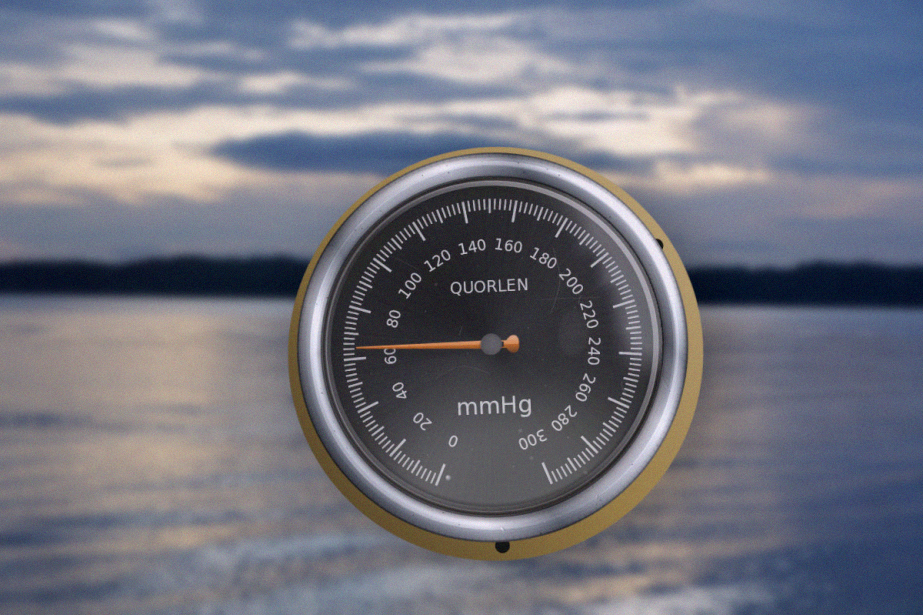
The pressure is {"value": 64, "unit": "mmHg"}
